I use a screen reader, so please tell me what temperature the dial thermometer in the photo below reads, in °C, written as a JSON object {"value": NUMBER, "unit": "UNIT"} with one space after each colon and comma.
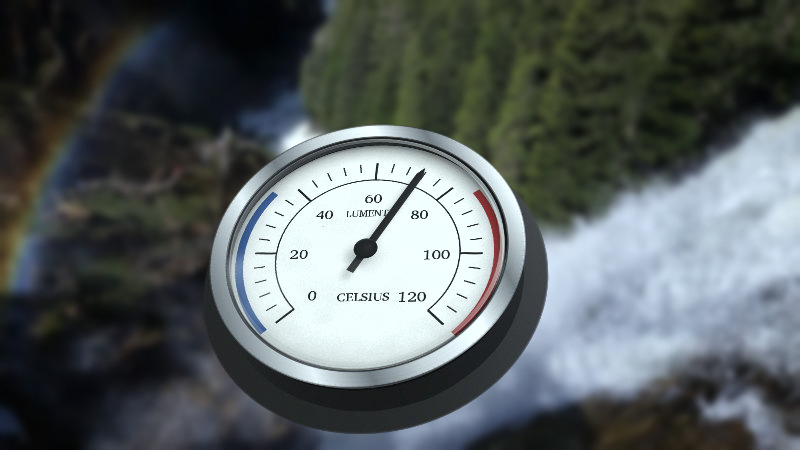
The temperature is {"value": 72, "unit": "°C"}
